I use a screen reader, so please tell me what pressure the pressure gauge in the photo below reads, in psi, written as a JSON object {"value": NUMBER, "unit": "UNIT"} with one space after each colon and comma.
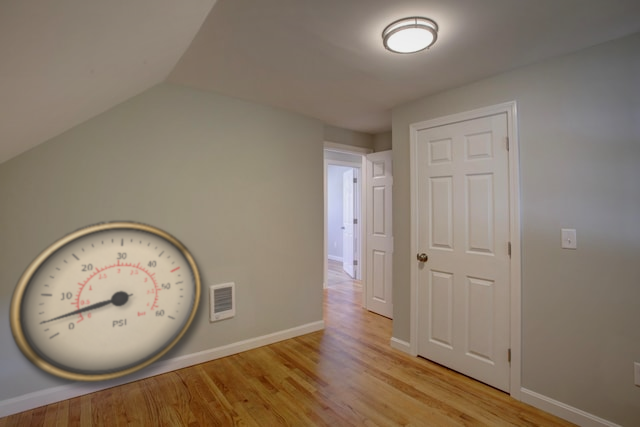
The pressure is {"value": 4, "unit": "psi"}
